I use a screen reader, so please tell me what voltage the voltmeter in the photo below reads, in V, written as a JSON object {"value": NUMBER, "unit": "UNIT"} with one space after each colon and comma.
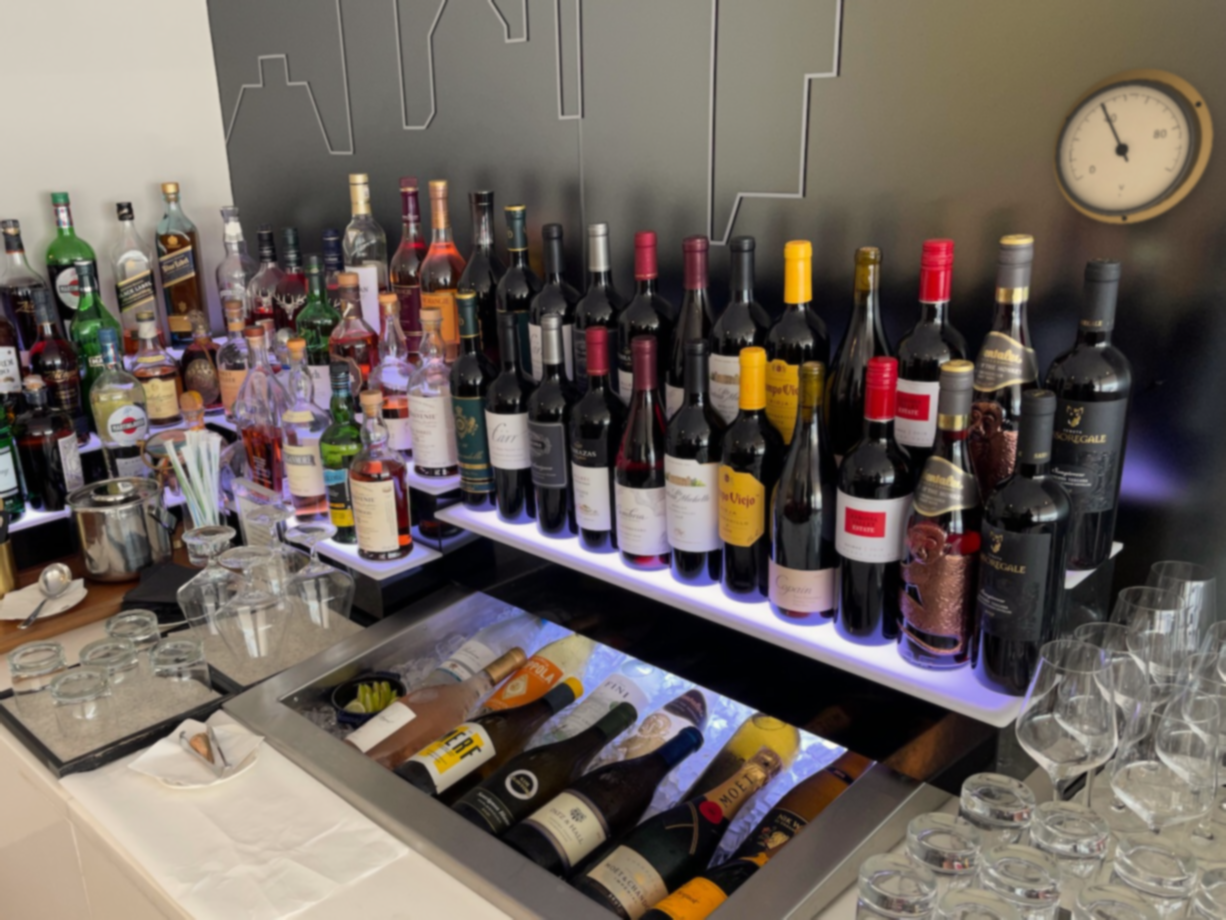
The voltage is {"value": 40, "unit": "V"}
